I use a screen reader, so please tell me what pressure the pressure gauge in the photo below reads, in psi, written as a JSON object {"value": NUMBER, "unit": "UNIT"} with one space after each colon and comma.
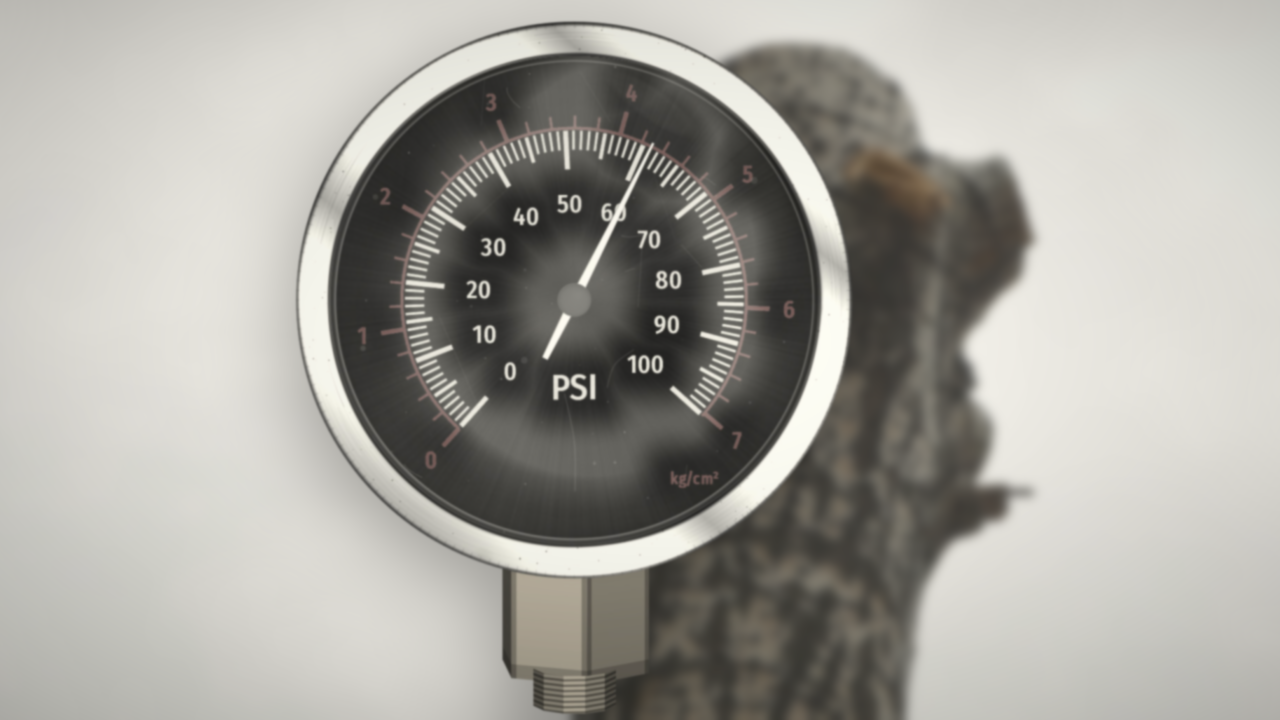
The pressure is {"value": 61, "unit": "psi"}
